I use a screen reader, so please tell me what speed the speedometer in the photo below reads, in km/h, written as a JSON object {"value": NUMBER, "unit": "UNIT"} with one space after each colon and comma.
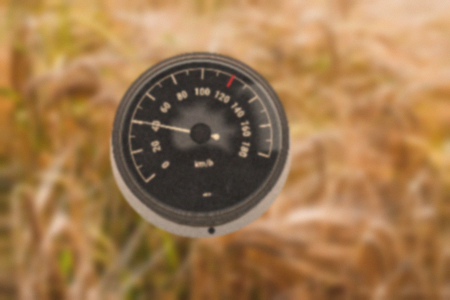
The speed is {"value": 40, "unit": "km/h"}
